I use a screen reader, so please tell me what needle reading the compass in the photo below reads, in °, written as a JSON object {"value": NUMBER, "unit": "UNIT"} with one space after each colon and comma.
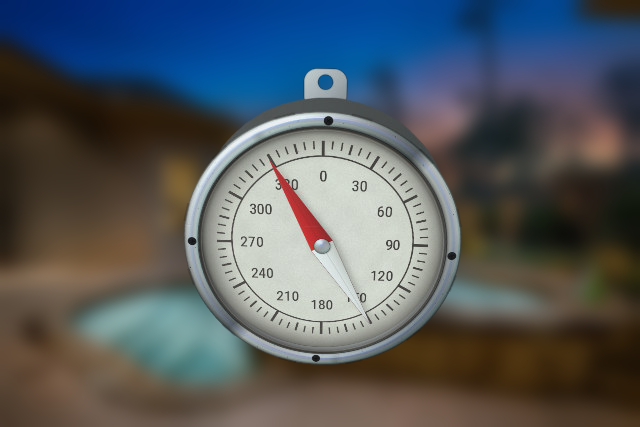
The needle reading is {"value": 330, "unit": "°"}
